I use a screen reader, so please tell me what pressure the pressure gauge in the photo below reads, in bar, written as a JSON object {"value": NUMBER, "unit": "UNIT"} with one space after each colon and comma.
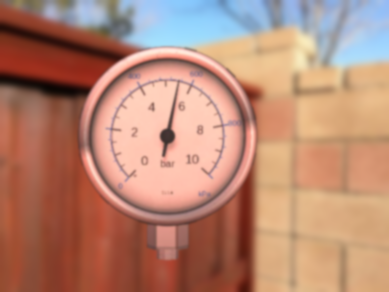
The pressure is {"value": 5.5, "unit": "bar"}
